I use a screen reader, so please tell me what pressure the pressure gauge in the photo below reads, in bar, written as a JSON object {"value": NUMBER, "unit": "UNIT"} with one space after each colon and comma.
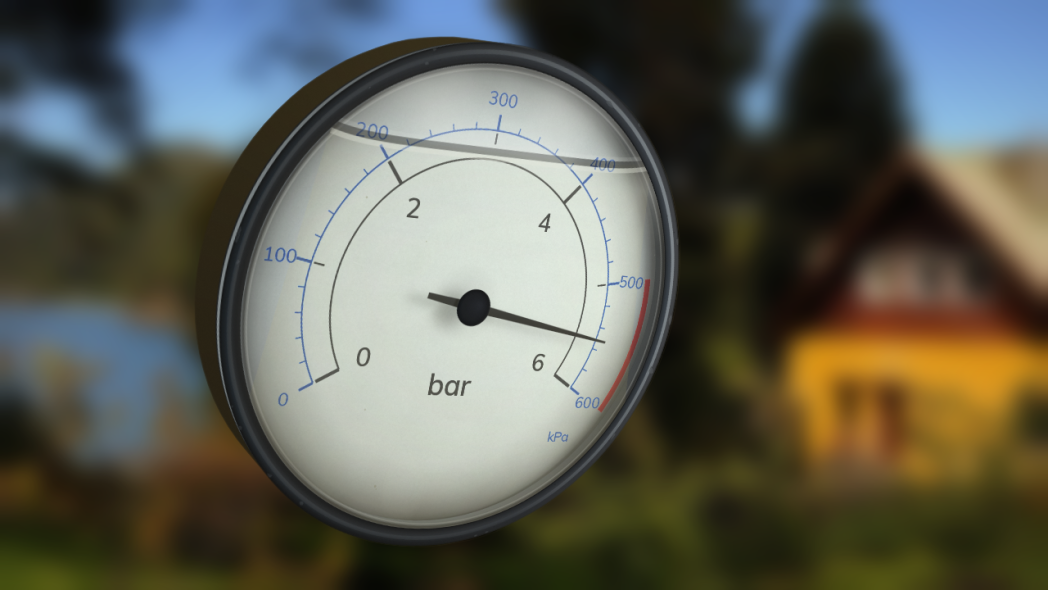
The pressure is {"value": 5.5, "unit": "bar"}
